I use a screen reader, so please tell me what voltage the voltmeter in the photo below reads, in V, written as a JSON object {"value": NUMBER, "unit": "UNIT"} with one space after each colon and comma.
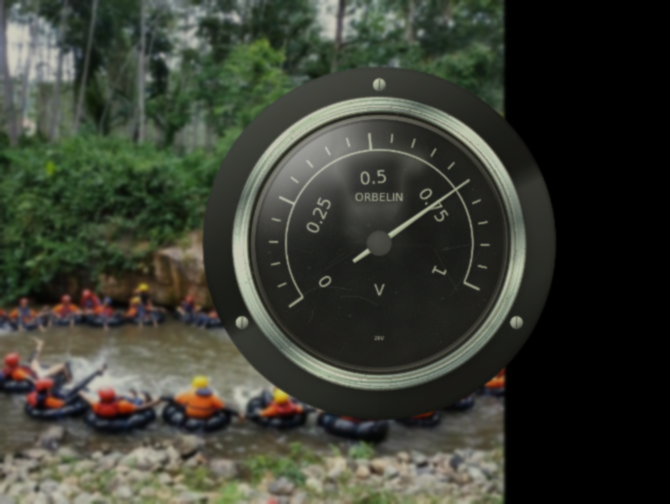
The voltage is {"value": 0.75, "unit": "V"}
